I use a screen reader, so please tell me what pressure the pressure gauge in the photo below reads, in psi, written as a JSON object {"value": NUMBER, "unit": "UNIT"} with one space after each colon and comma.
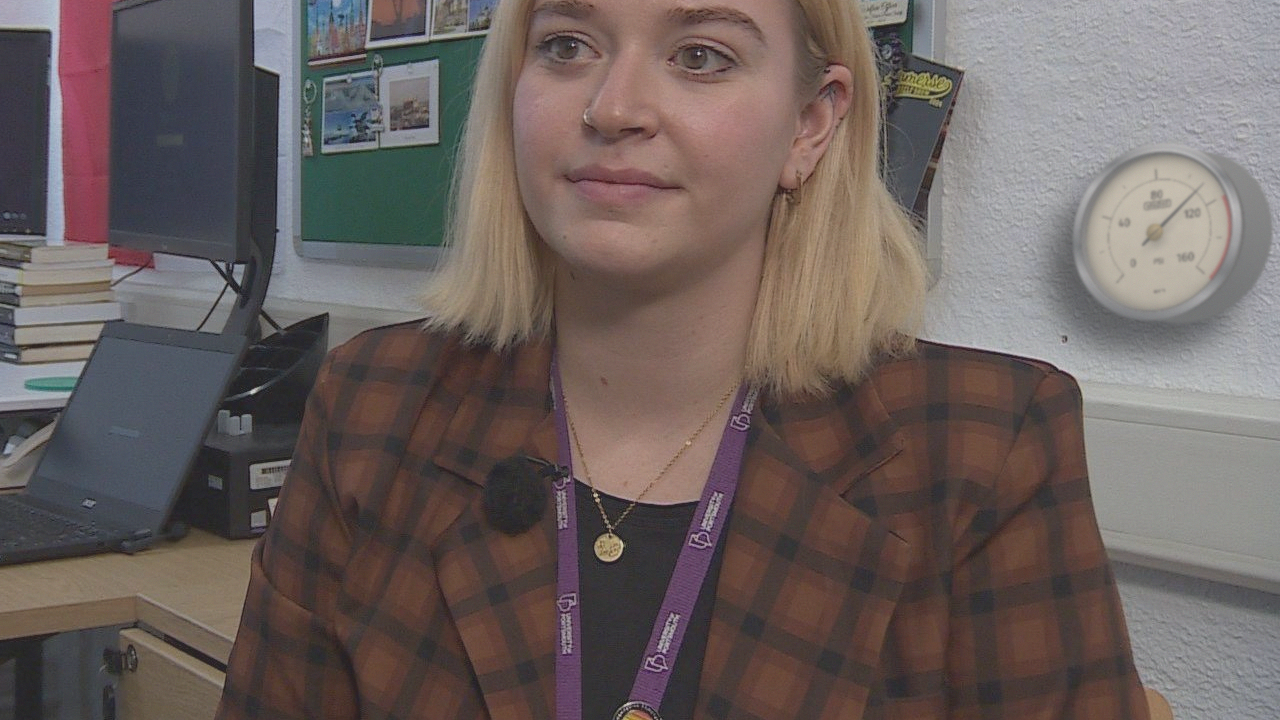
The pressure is {"value": 110, "unit": "psi"}
